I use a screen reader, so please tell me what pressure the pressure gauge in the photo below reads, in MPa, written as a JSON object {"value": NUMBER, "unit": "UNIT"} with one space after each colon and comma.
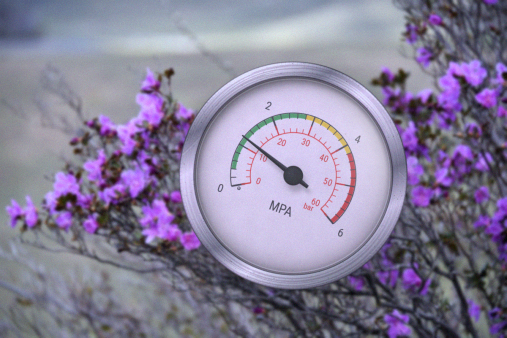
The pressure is {"value": 1.2, "unit": "MPa"}
